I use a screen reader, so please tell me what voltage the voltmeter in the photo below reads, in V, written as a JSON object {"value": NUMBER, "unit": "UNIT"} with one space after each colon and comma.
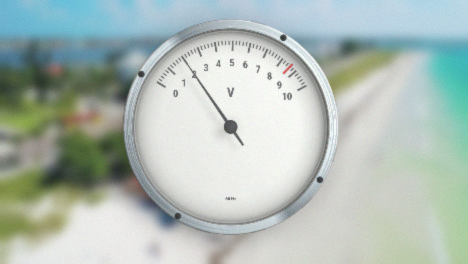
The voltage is {"value": 2, "unit": "V"}
